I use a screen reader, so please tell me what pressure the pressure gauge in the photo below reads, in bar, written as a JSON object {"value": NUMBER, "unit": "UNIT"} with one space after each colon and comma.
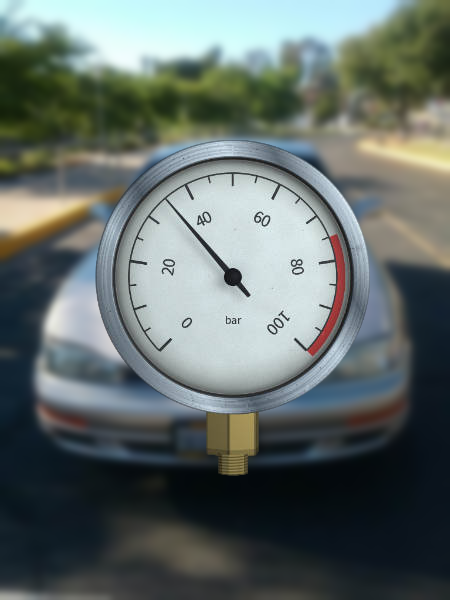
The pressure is {"value": 35, "unit": "bar"}
